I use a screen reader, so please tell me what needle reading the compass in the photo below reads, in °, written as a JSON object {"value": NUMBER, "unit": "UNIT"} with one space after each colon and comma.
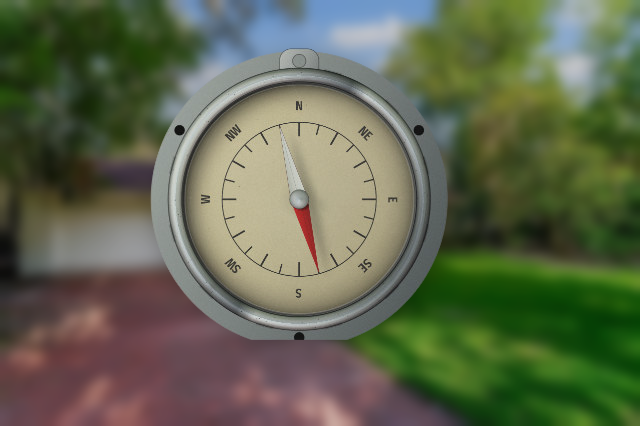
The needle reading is {"value": 165, "unit": "°"}
